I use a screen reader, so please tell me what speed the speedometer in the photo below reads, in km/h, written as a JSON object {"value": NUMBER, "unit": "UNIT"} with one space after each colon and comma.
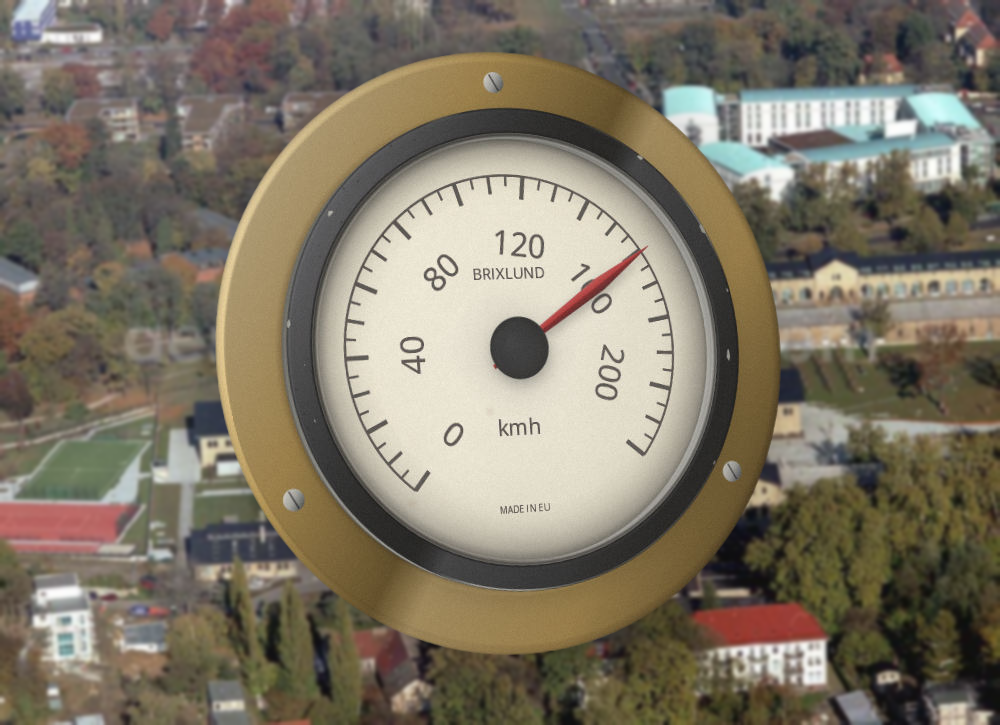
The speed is {"value": 160, "unit": "km/h"}
